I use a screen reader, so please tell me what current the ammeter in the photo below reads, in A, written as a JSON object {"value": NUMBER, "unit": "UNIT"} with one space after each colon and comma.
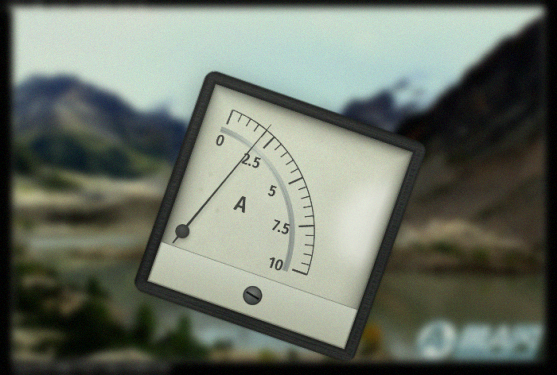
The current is {"value": 2, "unit": "A"}
